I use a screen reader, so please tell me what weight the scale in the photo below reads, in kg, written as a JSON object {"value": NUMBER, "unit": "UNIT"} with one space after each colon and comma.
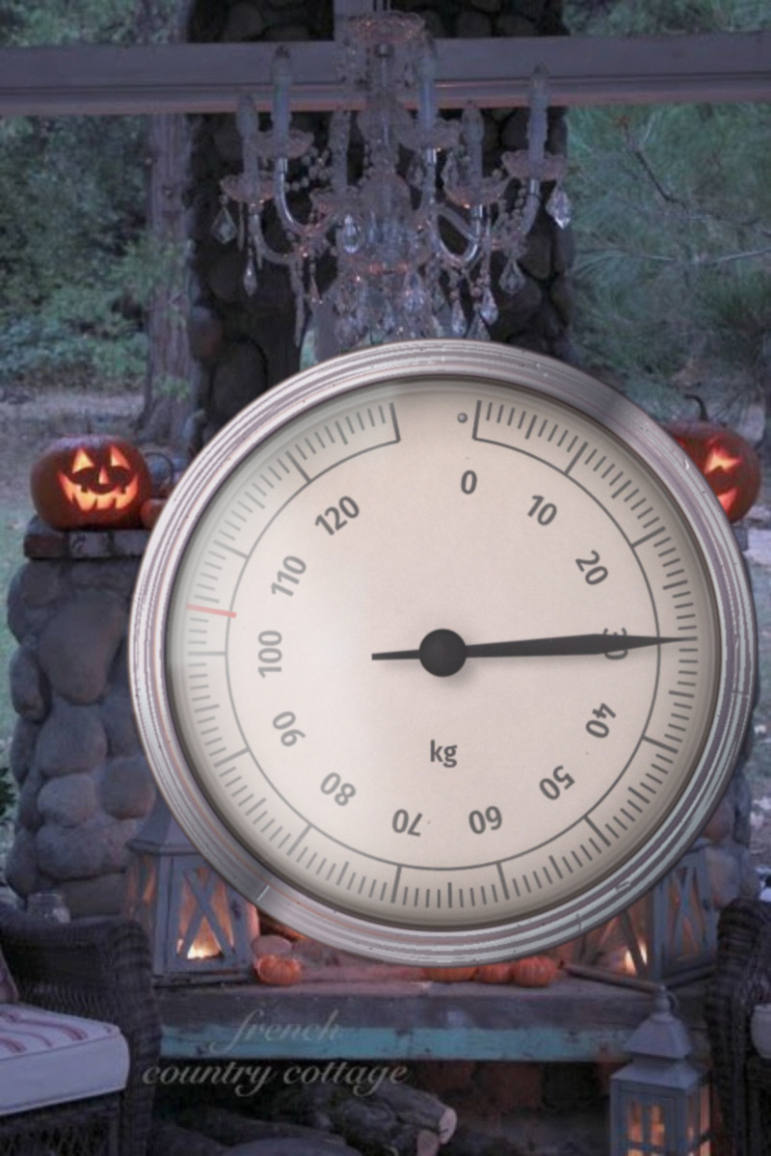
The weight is {"value": 30, "unit": "kg"}
